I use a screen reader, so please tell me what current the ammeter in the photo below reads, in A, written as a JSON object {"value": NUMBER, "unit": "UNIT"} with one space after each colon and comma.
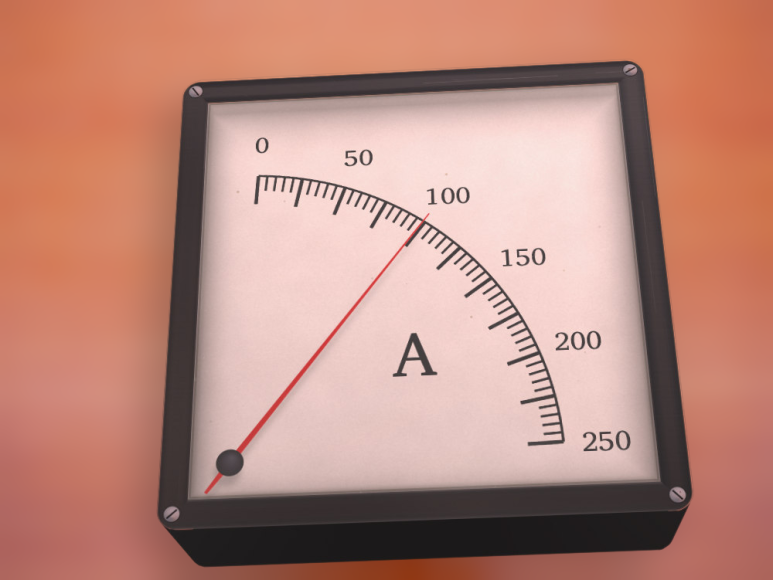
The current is {"value": 100, "unit": "A"}
